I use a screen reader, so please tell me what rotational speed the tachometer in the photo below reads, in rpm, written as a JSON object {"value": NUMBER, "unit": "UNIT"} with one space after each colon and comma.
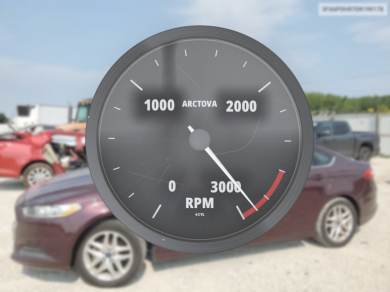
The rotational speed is {"value": 2900, "unit": "rpm"}
